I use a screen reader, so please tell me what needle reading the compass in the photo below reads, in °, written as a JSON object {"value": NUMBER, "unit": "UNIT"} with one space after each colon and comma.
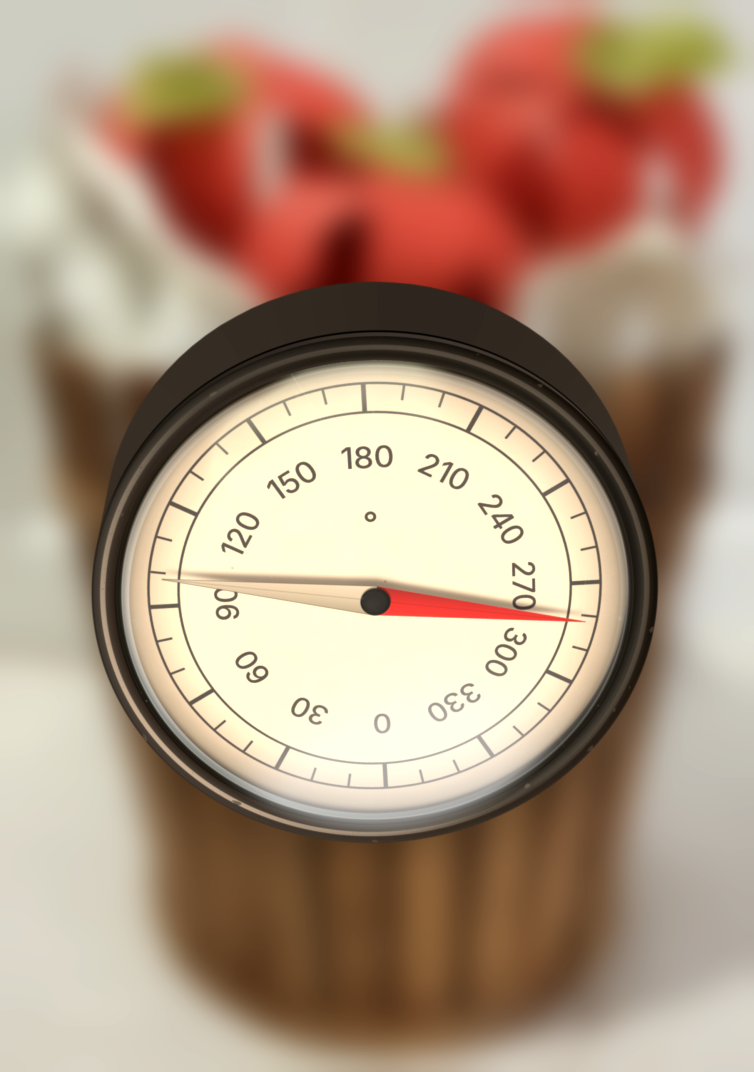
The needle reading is {"value": 280, "unit": "°"}
